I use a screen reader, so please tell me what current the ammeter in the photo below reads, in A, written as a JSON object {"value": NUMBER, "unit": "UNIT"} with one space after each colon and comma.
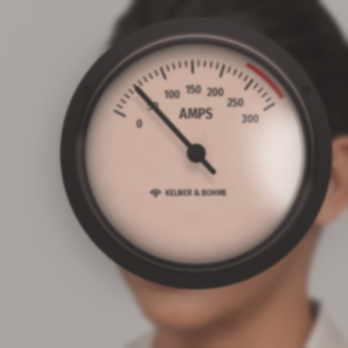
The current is {"value": 50, "unit": "A"}
